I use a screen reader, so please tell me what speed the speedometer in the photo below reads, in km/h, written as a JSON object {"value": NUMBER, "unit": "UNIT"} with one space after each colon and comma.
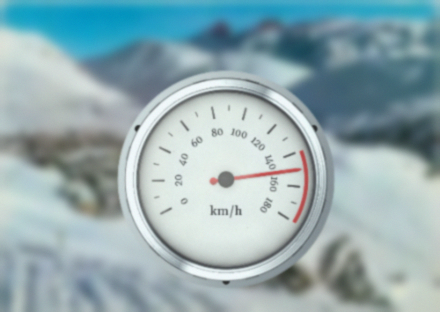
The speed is {"value": 150, "unit": "km/h"}
